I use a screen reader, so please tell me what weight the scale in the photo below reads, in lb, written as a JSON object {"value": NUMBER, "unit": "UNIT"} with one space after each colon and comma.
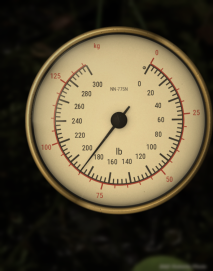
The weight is {"value": 188, "unit": "lb"}
